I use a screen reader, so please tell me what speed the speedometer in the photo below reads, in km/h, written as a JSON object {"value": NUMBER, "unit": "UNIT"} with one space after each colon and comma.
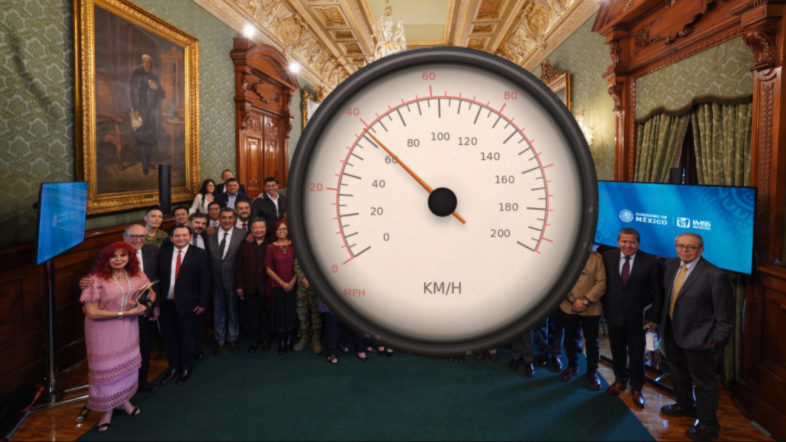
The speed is {"value": 62.5, "unit": "km/h"}
